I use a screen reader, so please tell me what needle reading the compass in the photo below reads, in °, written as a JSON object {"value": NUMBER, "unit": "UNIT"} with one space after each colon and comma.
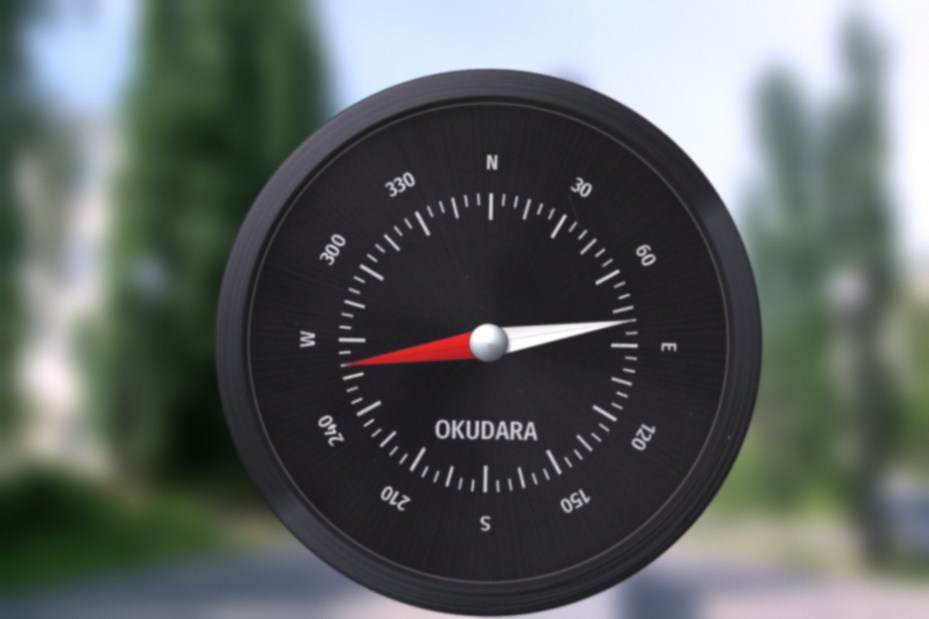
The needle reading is {"value": 260, "unit": "°"}
